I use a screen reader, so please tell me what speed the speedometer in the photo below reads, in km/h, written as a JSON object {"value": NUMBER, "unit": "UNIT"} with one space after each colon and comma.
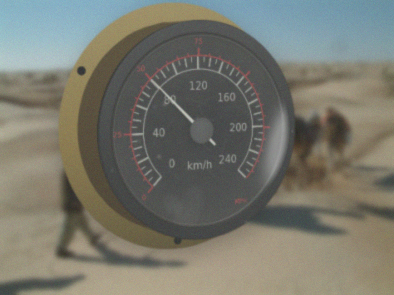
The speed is {"value": 80, "unit": "km/h"}
